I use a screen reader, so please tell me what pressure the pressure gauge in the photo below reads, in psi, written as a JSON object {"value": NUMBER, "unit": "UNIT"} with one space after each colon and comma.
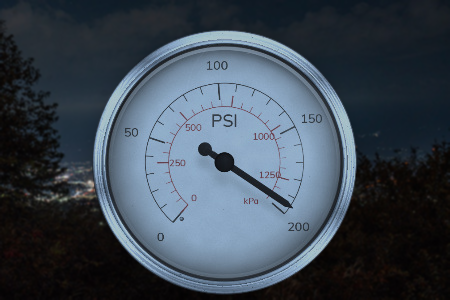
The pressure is {"value": 195, "unit": "psi"}
